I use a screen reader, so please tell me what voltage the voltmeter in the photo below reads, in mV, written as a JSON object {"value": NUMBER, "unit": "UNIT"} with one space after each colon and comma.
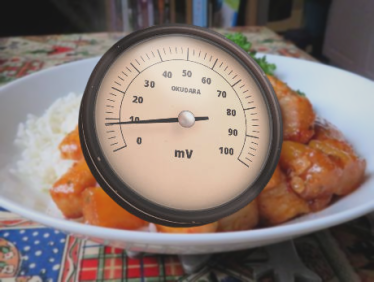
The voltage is {"value": 8, "unit": "mV"}
